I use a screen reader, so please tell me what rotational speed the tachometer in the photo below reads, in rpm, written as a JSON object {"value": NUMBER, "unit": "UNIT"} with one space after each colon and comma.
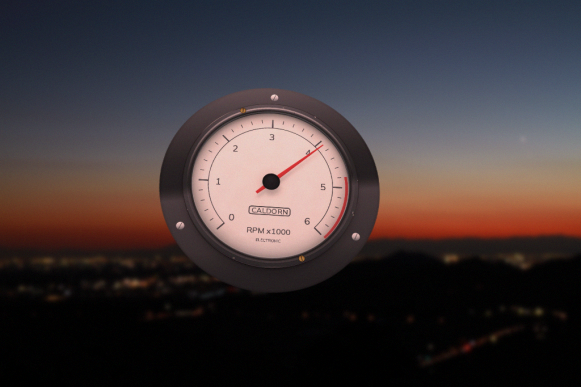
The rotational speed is {"value": 4100, "unit": "rpm"}
